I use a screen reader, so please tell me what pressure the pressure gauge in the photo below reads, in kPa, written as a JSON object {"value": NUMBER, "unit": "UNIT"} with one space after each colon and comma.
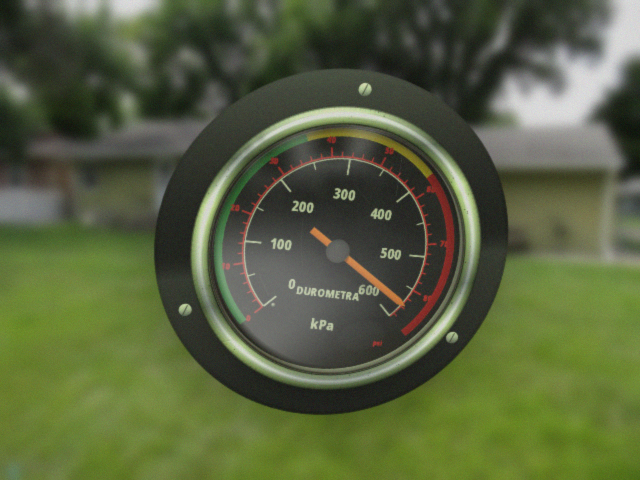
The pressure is {"value": 575, "unit": "kPa"}
